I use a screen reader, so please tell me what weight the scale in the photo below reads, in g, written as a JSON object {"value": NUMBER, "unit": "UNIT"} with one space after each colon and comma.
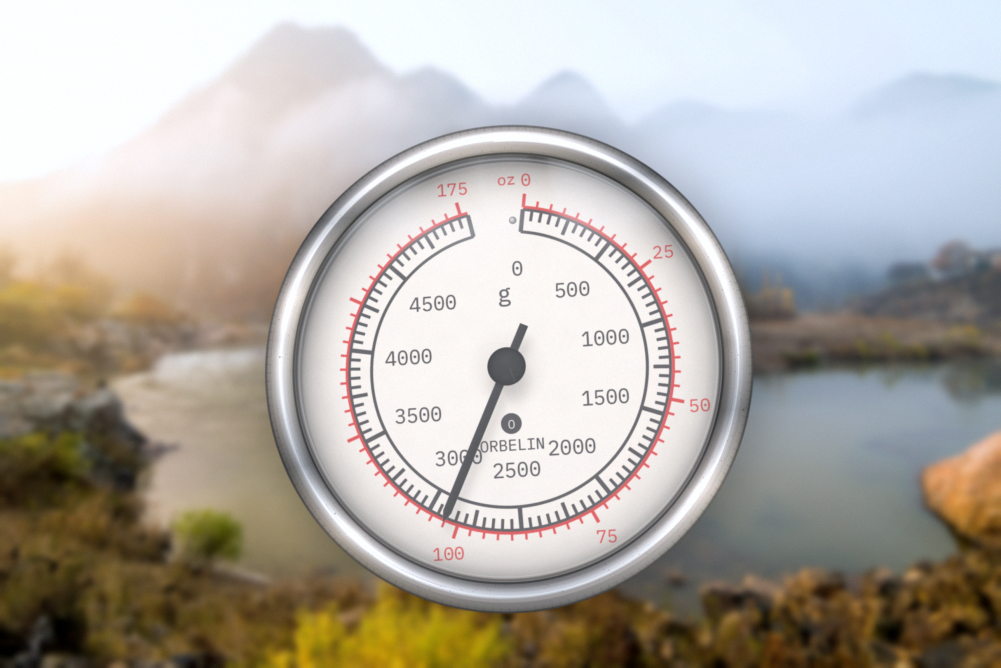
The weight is {"value": 2900, "unit": "g"}
